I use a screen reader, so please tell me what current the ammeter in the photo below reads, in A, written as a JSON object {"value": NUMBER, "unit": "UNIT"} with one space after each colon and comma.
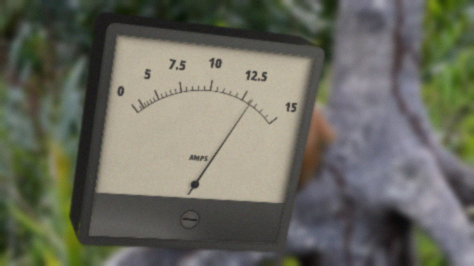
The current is {"value": 13, "unit": "A"}
